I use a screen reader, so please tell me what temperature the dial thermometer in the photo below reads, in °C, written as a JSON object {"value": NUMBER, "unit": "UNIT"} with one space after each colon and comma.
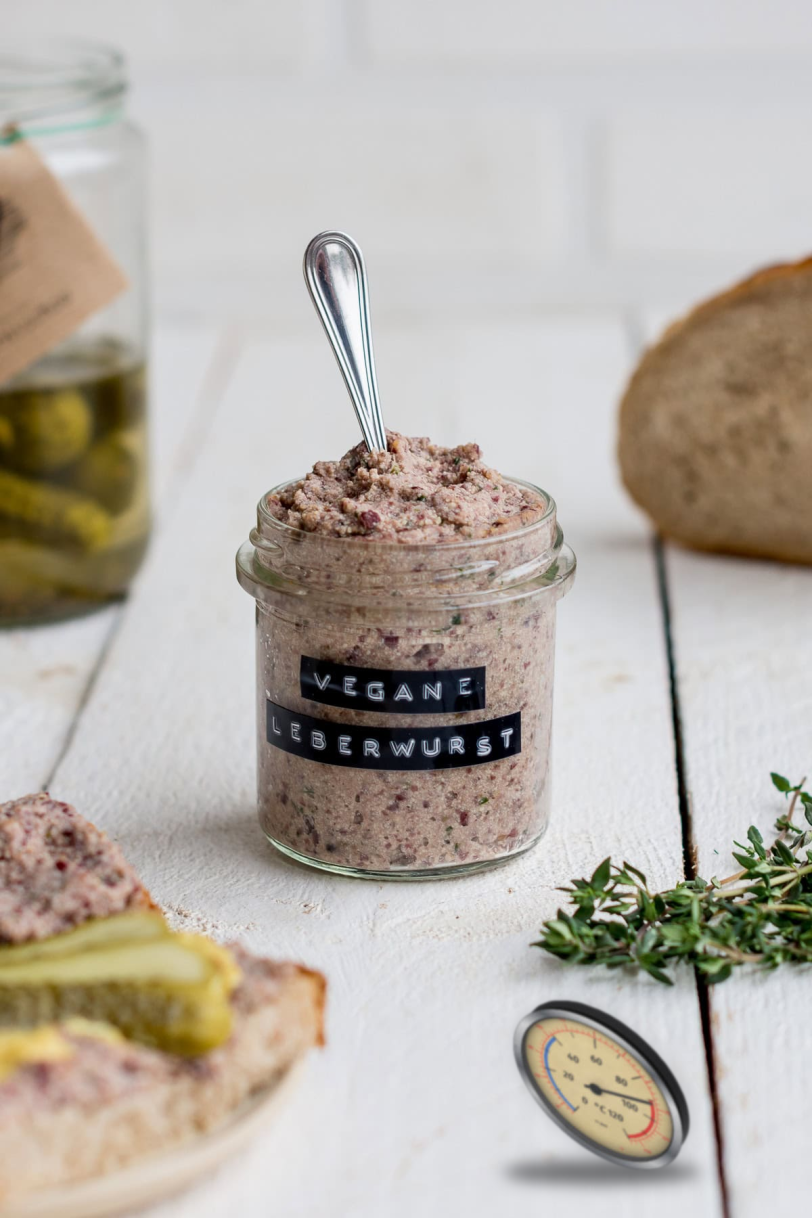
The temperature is {"value": 90, "unit": "°C"}
